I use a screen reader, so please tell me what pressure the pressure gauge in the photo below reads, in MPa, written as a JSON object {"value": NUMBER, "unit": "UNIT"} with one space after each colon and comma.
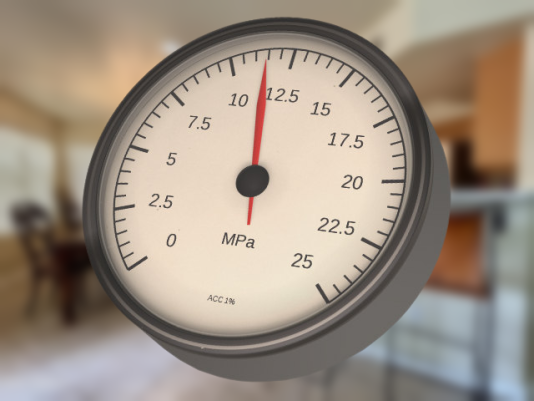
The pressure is {"value": 11.5, "unit": "MPa"}
